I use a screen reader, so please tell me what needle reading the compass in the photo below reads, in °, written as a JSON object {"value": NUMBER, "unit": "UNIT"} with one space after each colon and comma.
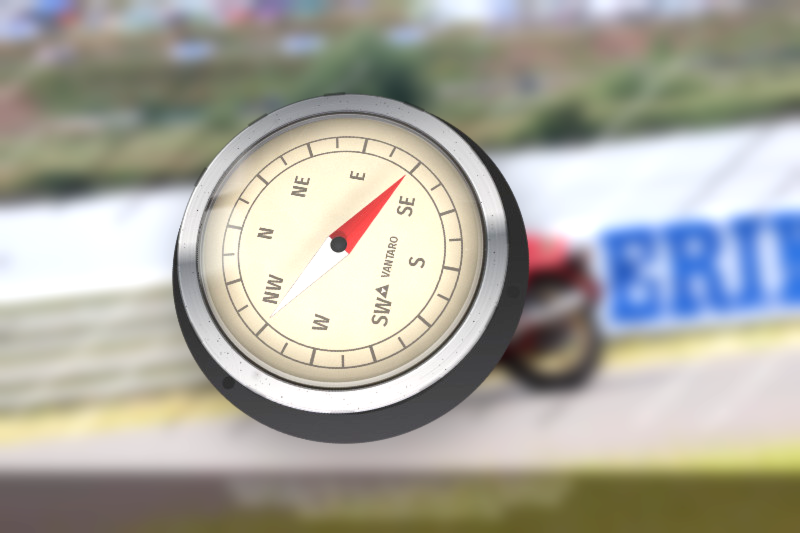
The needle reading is {"value": 120, "unit": "°"}
